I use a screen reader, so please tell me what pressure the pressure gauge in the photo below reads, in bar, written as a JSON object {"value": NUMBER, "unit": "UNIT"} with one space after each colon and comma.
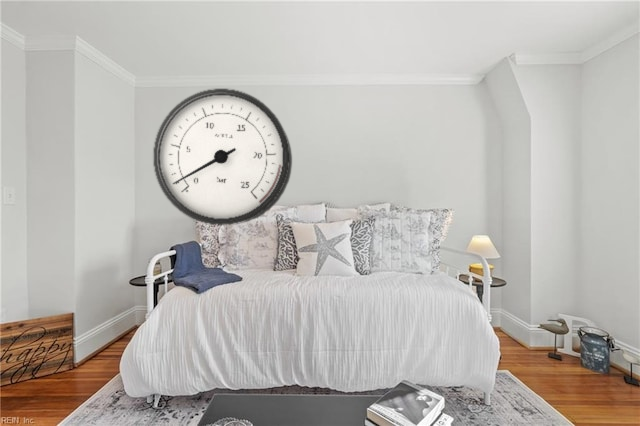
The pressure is {"value": 1, "unit": "bar"}
